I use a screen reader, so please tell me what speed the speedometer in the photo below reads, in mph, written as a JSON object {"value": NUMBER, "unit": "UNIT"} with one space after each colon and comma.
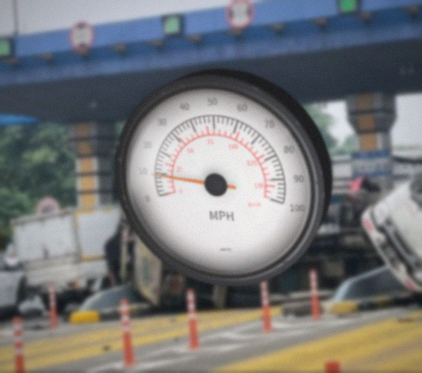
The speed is {"value": 10, "unit": "mph"}
